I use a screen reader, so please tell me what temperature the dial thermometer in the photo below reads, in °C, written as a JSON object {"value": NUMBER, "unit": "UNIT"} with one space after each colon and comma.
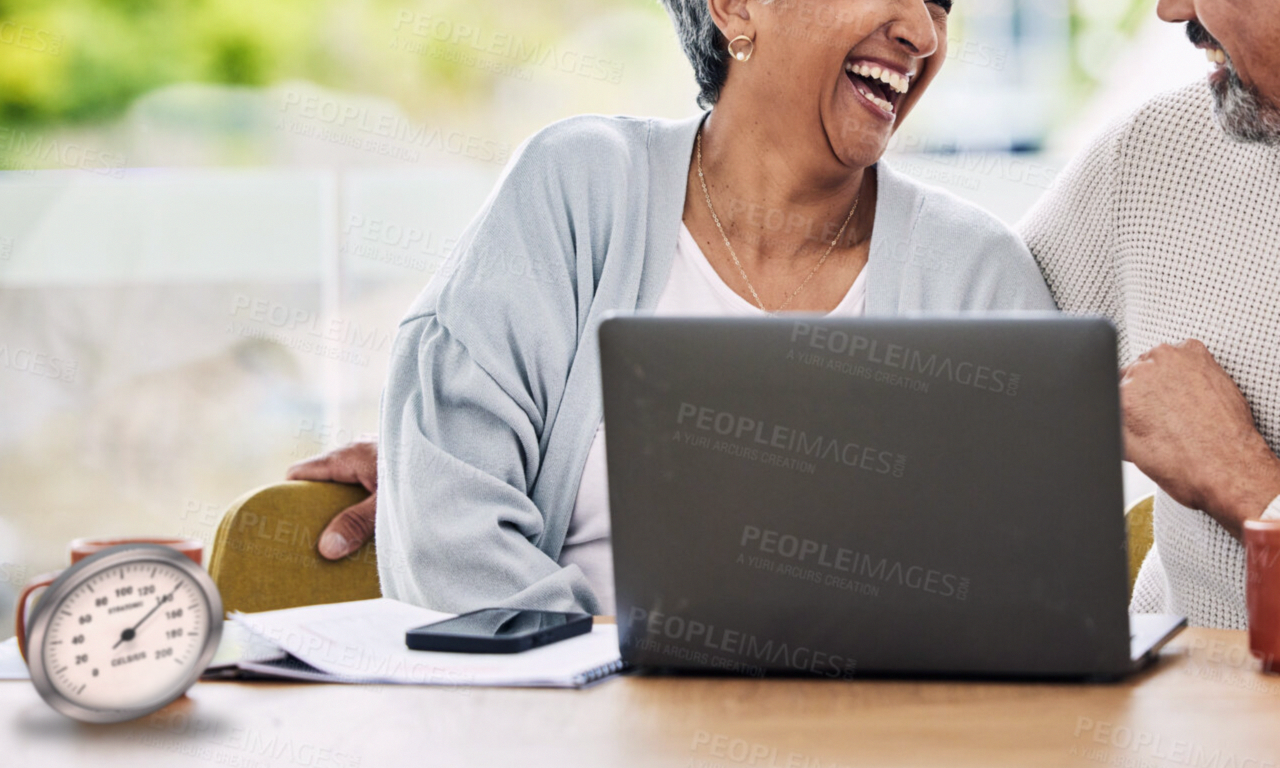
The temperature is {"value": 140, "unit": "°C"}
